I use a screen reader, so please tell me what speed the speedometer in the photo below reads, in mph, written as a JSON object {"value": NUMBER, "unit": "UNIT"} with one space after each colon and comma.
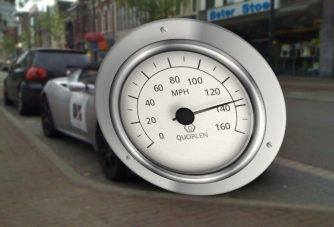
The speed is {"value": 135, "unit": "mph"}
